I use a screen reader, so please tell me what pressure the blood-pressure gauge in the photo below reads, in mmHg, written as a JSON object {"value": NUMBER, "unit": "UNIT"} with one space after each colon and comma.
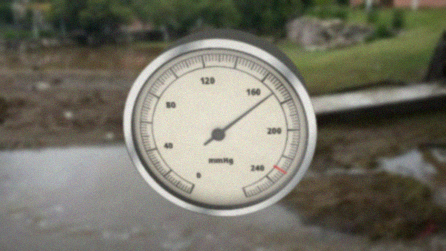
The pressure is {"value": 170, "unit": "mmHg"}
